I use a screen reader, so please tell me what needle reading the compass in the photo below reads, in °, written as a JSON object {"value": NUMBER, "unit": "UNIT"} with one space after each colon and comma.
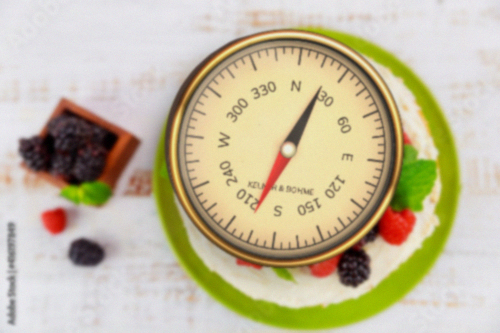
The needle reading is {"value": 200, "unit": "°"}
